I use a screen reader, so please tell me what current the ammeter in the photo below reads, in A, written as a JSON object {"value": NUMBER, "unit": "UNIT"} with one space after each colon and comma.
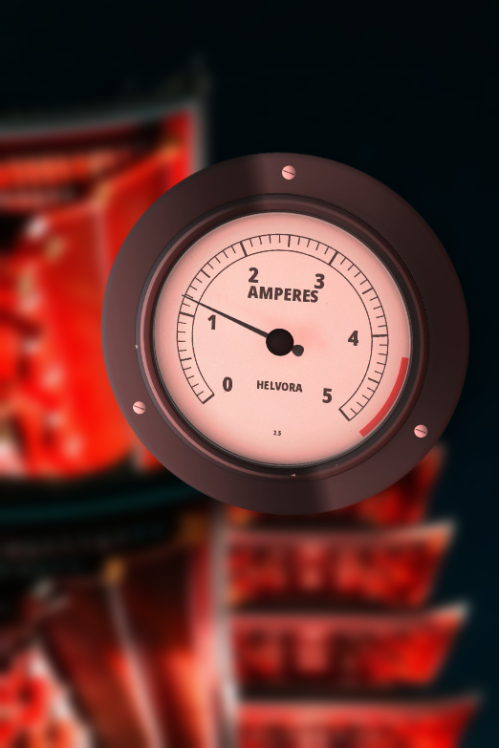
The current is {"value": 1.2, "unit": "A"}
